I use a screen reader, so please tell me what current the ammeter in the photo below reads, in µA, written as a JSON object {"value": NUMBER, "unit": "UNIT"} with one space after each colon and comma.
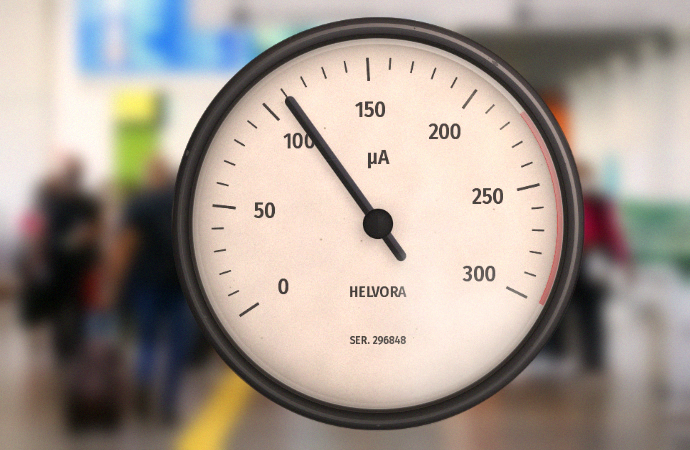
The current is {"value": 110, "unit": "µA"}
